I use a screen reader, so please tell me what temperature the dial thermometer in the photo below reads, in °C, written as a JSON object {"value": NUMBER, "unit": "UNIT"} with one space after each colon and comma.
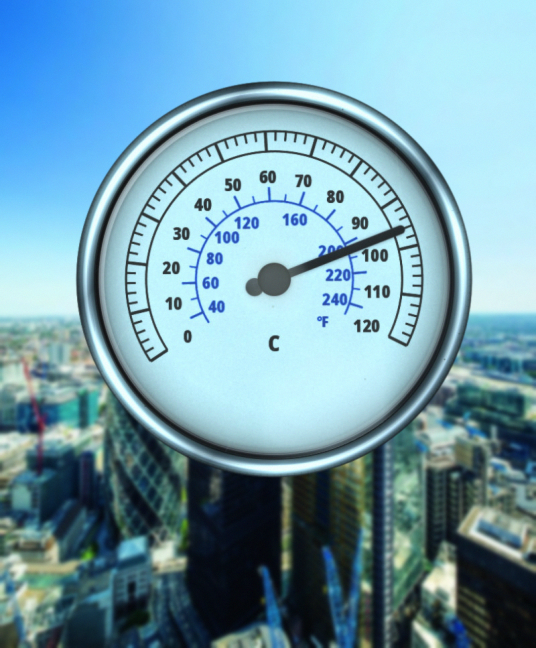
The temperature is {"value": 96, "unit": "°C"}
